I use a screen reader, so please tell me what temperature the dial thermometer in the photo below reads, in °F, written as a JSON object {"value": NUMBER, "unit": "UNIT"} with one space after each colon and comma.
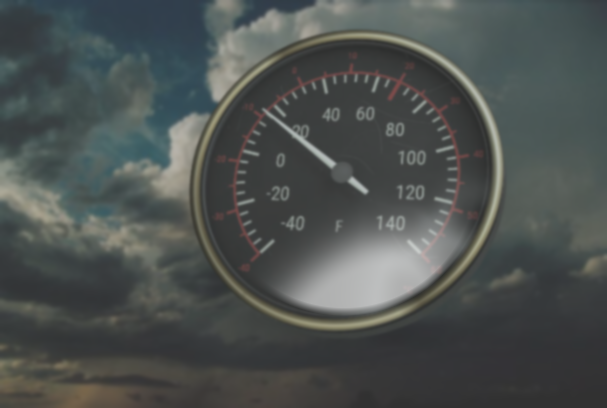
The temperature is {"value": 16, "unit": "°F"}
